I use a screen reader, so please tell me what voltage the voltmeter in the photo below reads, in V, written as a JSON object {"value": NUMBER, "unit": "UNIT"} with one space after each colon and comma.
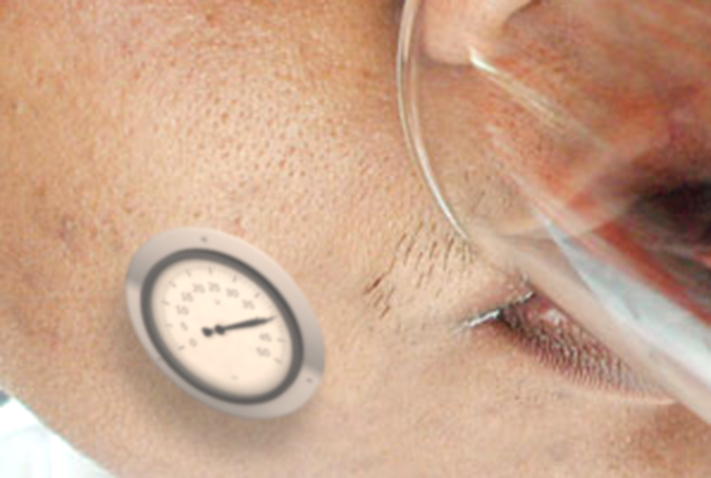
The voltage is {"value": 40, "unit": "V"}
